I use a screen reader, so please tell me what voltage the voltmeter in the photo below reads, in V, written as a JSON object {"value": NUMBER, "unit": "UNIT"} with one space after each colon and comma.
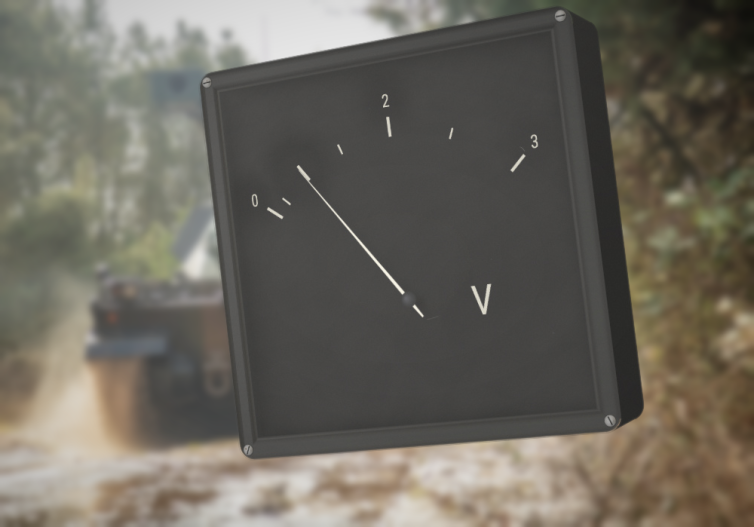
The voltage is {"value": 1, "unit": "V"}
